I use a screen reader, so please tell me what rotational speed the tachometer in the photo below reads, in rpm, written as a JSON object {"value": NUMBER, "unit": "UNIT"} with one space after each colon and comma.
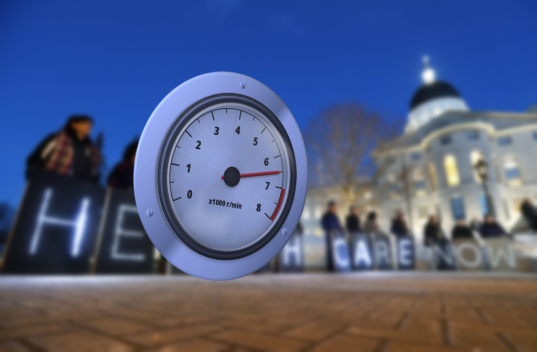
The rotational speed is {"value": 6500, "unit": "rpm"}
